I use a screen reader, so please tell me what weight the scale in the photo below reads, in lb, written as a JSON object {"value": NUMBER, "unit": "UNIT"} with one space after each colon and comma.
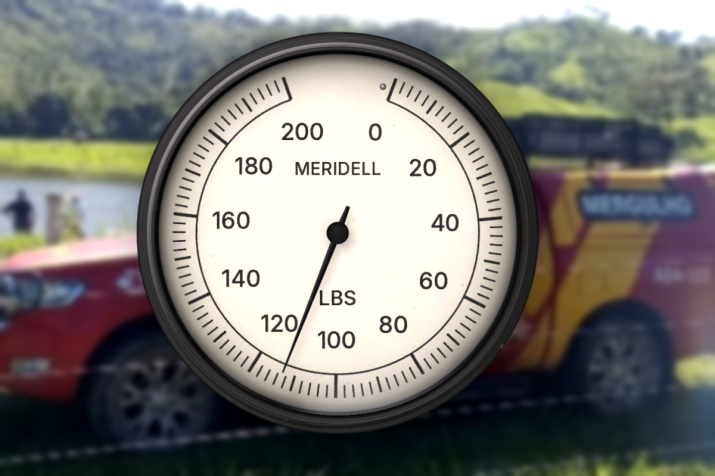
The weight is {"value": 113, "unit": "lb"}
